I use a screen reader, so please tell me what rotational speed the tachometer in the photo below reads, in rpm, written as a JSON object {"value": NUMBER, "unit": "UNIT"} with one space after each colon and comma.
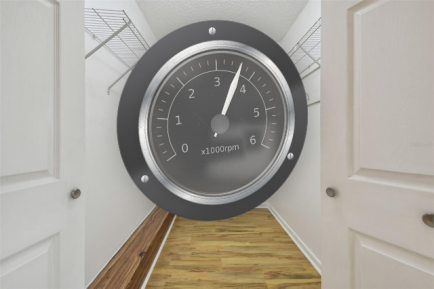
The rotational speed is {"value": 3600, "unit": "rpm"}
